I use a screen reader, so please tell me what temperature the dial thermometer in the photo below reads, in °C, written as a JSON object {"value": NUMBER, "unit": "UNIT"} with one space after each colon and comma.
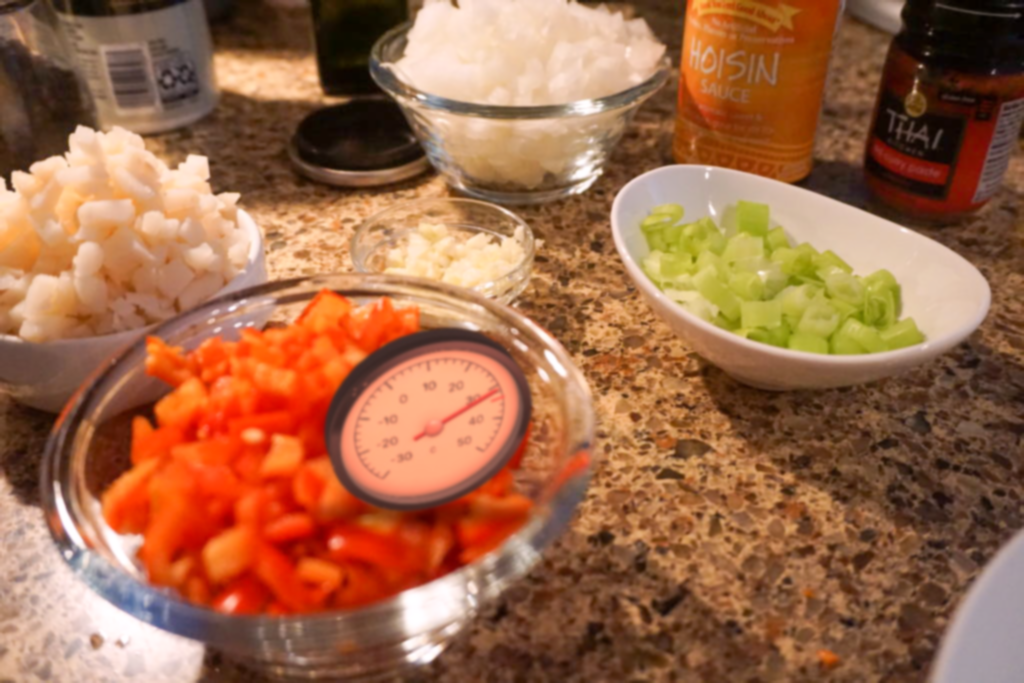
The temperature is {"value": 30, "unit": "°C"}
